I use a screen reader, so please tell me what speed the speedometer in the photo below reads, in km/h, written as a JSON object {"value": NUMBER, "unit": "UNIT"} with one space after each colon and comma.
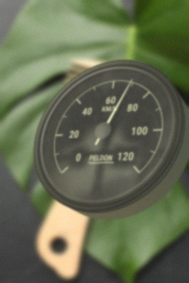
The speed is {"value": 70, "unit": "km/h"}
